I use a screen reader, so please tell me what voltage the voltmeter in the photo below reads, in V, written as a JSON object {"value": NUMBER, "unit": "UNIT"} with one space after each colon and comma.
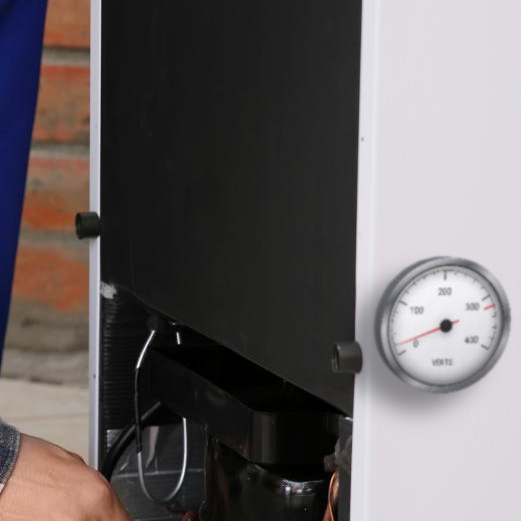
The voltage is {"value": 20, "unit": "V"}
